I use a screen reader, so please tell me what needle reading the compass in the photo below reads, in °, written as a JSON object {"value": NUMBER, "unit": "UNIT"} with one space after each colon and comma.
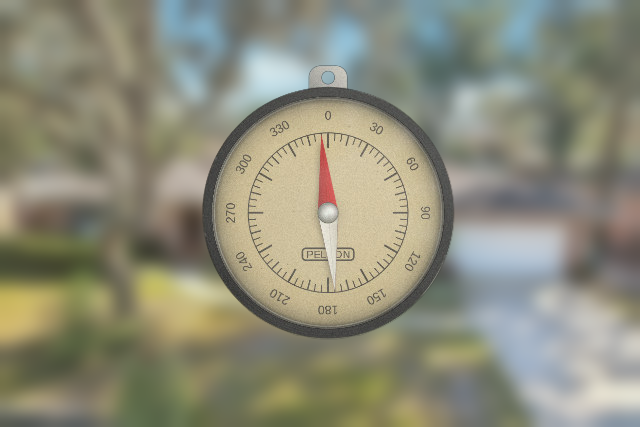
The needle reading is {"value": 355, "unit": "°"}
